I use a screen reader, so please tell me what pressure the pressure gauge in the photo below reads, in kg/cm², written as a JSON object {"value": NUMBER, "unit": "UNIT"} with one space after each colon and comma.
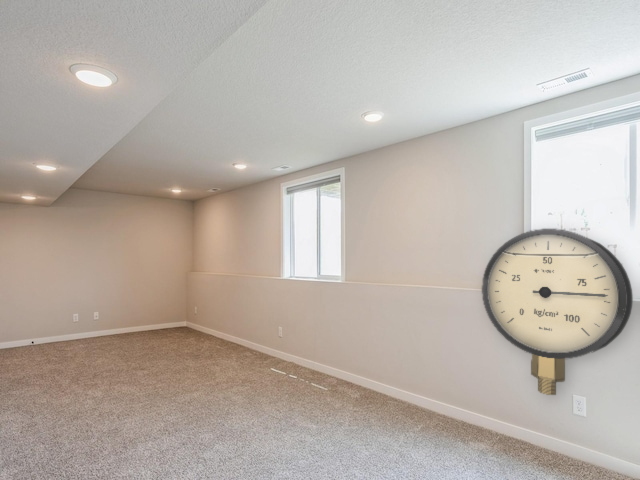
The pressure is {"value": 82.5, "unit": "kg/cm²"}
